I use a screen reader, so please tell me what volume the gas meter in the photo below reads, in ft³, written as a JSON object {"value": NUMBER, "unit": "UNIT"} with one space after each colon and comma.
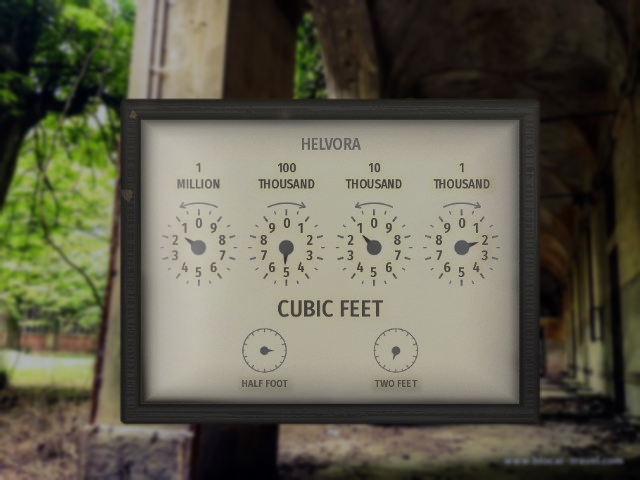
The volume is {"value": 151200, "unit": "ft³"}
